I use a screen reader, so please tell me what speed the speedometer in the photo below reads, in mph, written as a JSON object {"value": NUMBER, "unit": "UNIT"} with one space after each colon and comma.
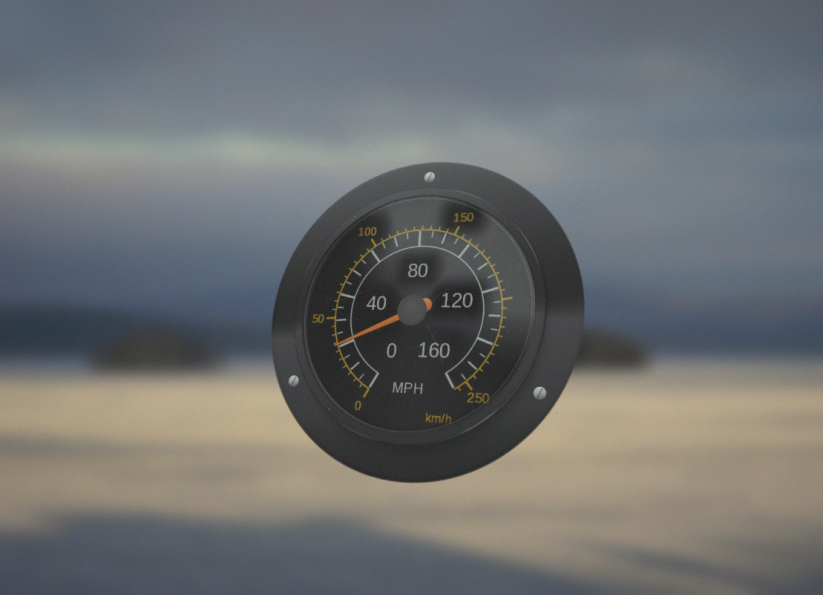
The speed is {"value": 20, "unit": "mph"}
